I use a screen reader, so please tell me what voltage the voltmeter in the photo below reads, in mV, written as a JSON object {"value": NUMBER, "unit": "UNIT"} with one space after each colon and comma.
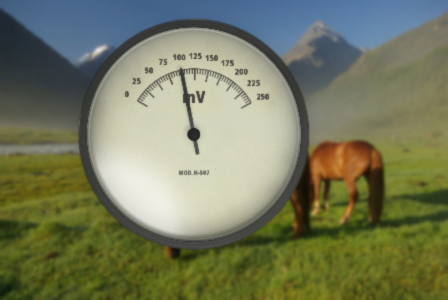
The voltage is {"value": 100, "unit": "mV"}
